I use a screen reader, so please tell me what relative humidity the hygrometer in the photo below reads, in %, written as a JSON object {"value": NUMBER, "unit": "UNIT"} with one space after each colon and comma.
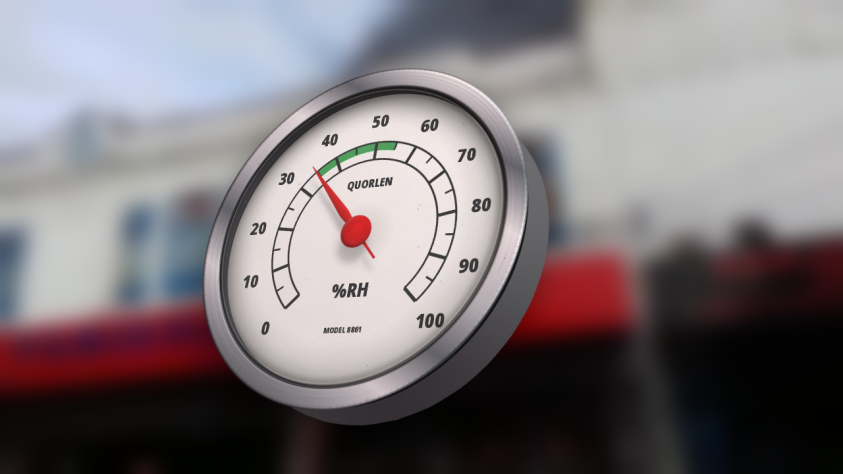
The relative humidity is {"value": 35, "unit": "%"}
